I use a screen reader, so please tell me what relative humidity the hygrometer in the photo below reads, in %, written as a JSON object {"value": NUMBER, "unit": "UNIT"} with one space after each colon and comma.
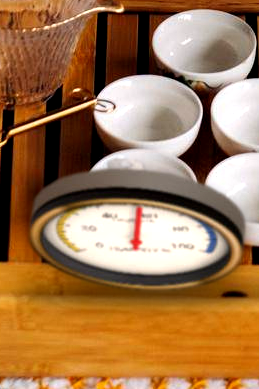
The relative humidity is {"value": 55, "unit": "%"}
